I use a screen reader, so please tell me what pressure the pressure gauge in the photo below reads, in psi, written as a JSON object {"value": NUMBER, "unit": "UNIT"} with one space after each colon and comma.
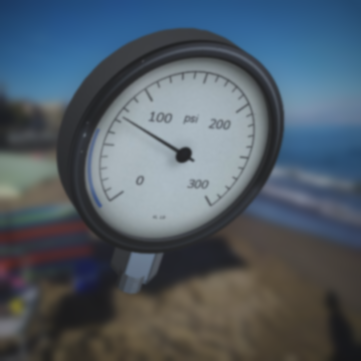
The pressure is {"value": 75, "unit": "psi"}
